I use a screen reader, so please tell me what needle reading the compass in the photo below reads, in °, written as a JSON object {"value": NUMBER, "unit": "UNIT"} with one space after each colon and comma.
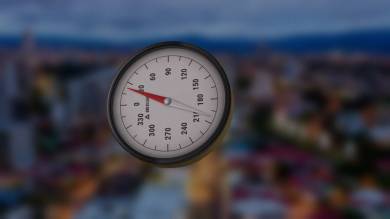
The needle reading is {"value": 22.5, "unit": "°"}
